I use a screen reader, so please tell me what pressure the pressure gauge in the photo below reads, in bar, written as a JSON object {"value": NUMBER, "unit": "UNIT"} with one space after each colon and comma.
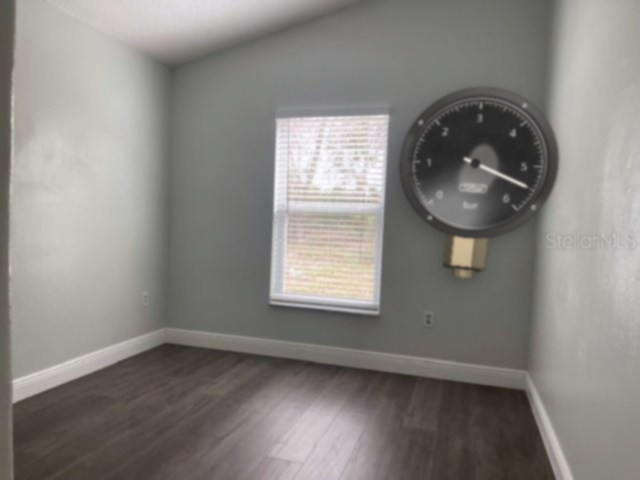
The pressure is {"value": 5.5, "unit": "bar"}
